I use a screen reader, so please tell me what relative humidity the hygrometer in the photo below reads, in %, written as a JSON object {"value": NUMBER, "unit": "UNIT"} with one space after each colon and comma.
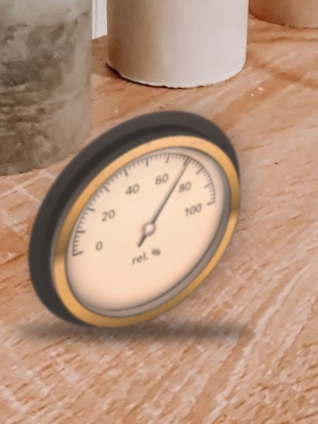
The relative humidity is {"value": 70, "unit": "%"}
